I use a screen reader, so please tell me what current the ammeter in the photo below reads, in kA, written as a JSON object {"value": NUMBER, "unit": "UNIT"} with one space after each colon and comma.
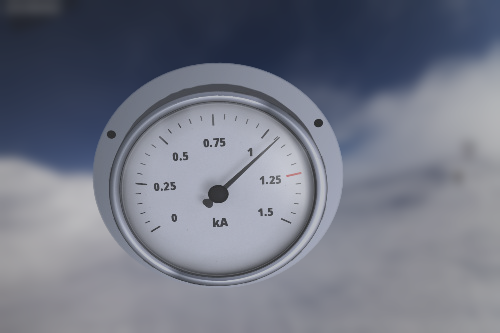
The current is {"value": 1.05, "unit": "kA"}
